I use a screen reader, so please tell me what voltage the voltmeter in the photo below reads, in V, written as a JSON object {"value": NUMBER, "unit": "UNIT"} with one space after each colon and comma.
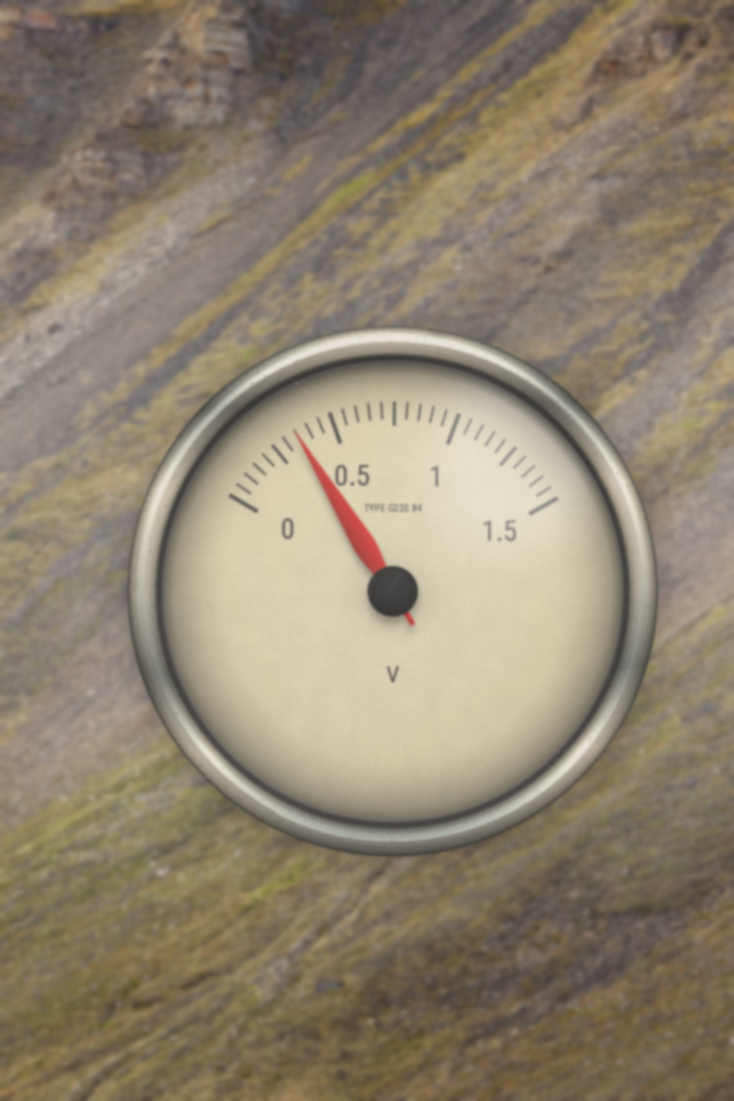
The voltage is {"value": 0.35, "unit": "V"}
